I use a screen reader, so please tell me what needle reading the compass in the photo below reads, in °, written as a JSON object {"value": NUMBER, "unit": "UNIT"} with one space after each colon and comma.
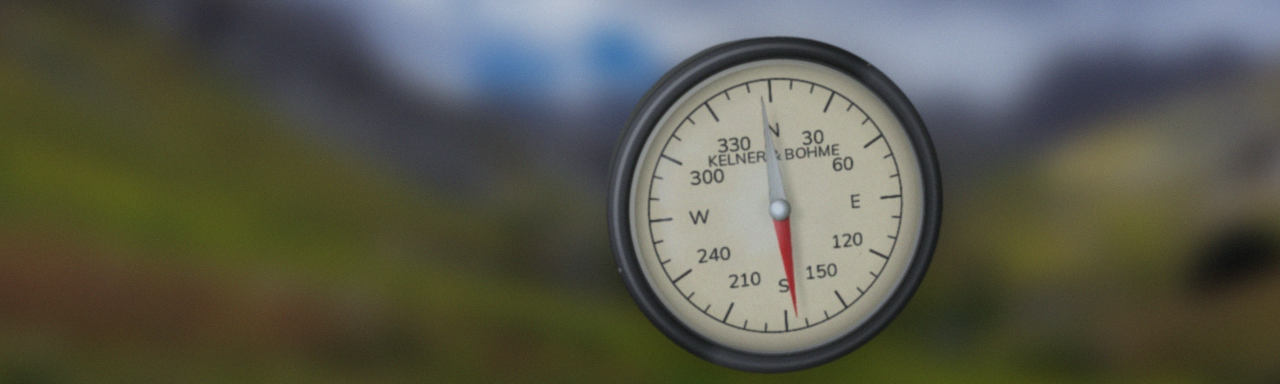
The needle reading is {"value": 175, "unit": "°"}
